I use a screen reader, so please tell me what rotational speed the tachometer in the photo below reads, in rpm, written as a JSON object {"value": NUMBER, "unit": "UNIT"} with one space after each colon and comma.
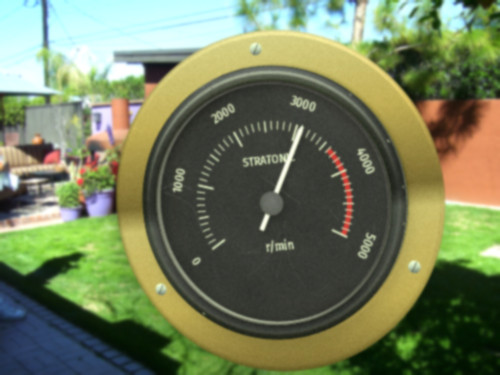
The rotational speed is {"value": 3100, "unit": "rpm"}
